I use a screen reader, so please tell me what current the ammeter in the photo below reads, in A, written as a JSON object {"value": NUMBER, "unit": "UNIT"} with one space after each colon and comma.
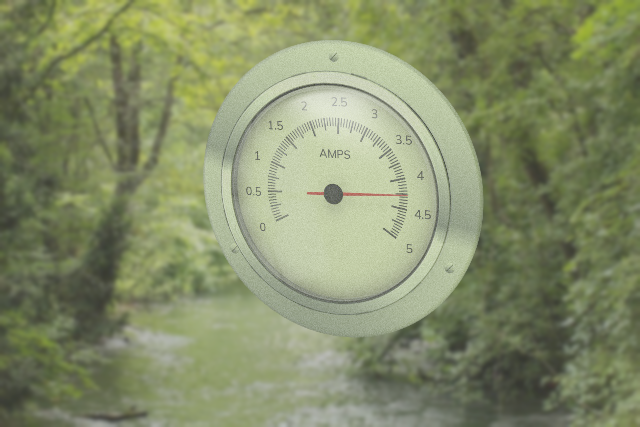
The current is {"value": 4.25, "unit": "A"}
